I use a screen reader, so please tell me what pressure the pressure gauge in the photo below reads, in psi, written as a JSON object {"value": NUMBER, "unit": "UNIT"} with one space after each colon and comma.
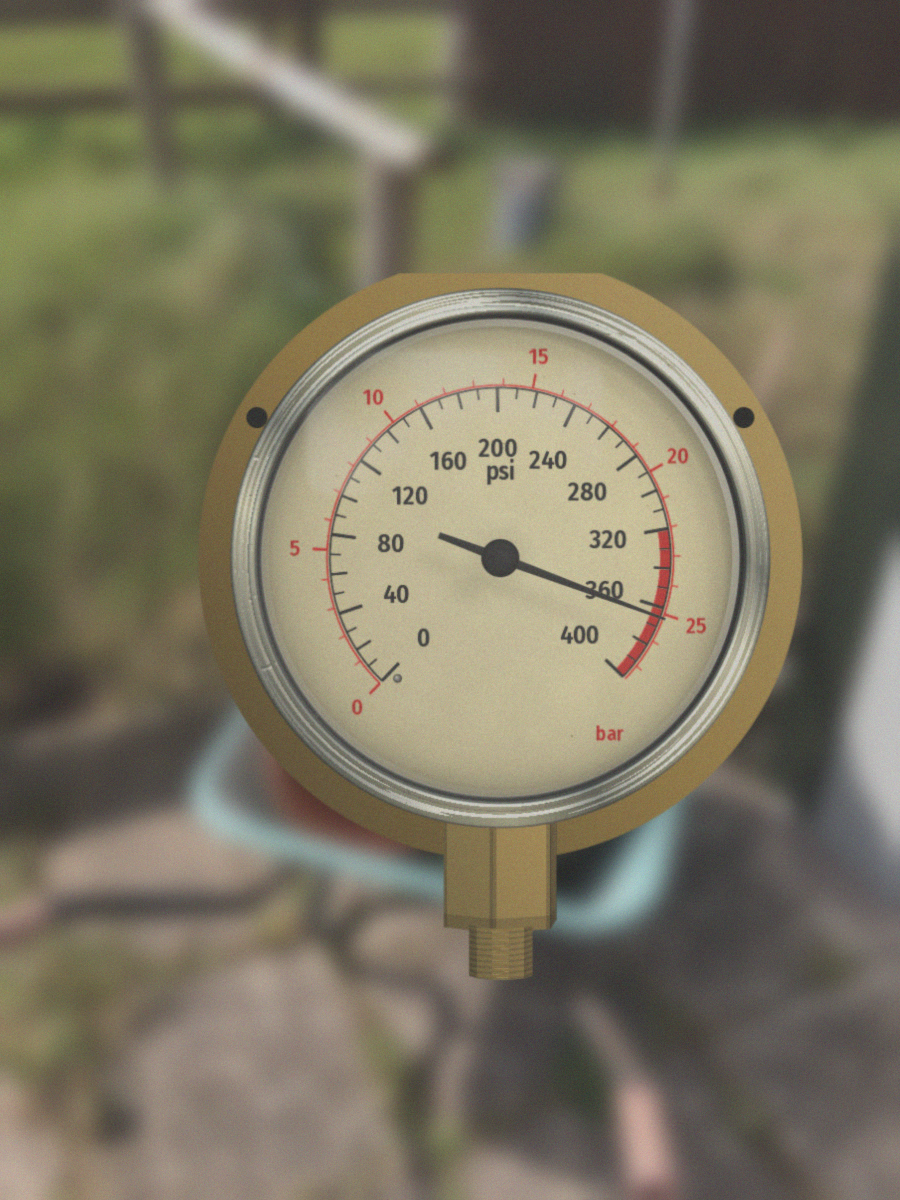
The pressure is {"value": 365, "unit": "psi"}
